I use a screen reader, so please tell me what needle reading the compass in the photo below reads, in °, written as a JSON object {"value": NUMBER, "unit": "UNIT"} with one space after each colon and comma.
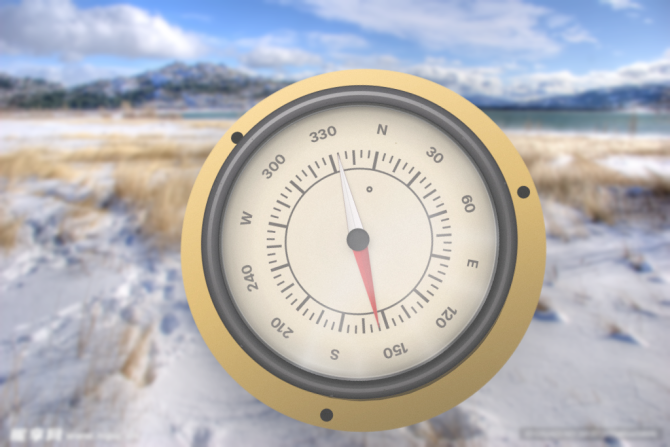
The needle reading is {"value": 155, "unit": "°"}
